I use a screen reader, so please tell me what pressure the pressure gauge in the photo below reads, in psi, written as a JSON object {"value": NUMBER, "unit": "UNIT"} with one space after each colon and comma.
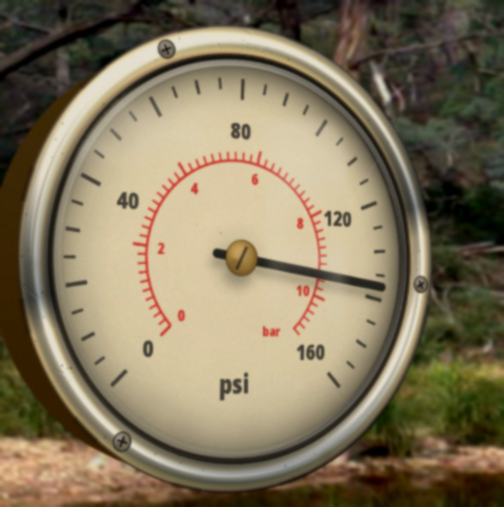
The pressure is {"value": 137.5, "unit": "psi"}
